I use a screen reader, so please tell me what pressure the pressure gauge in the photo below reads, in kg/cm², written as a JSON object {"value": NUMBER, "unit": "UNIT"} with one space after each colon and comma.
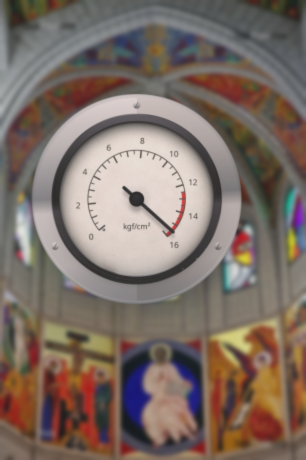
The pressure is {"value": 15.5, "unit": "kg/cm²"}
